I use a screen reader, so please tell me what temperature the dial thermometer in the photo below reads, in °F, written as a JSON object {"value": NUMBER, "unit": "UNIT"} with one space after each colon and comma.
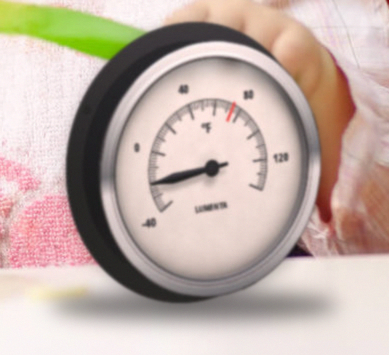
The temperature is {"value": -20, "unit": "°F"}
